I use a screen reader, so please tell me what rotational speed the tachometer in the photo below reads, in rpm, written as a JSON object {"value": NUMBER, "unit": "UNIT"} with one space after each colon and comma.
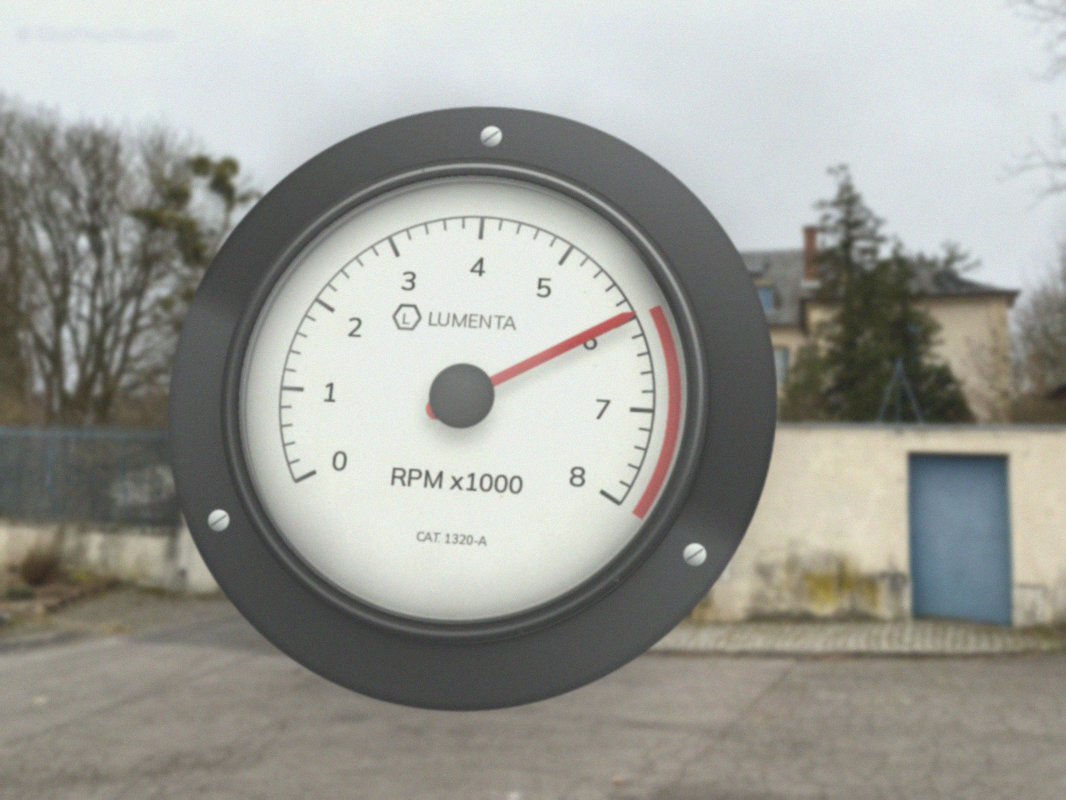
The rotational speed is {"value": 6000, "unit": "rpm"}
